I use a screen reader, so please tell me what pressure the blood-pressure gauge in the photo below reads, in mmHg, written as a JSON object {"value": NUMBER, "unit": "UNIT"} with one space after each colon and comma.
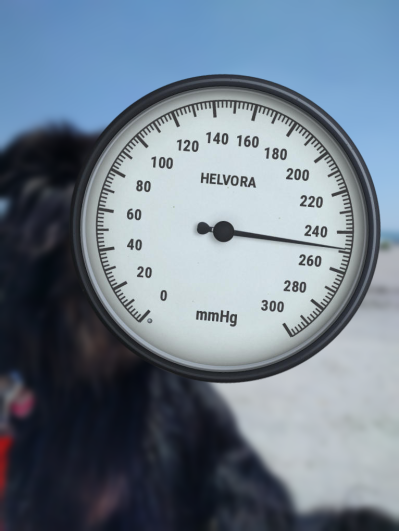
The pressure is {"value": 248, "unit": "mmHg"}
